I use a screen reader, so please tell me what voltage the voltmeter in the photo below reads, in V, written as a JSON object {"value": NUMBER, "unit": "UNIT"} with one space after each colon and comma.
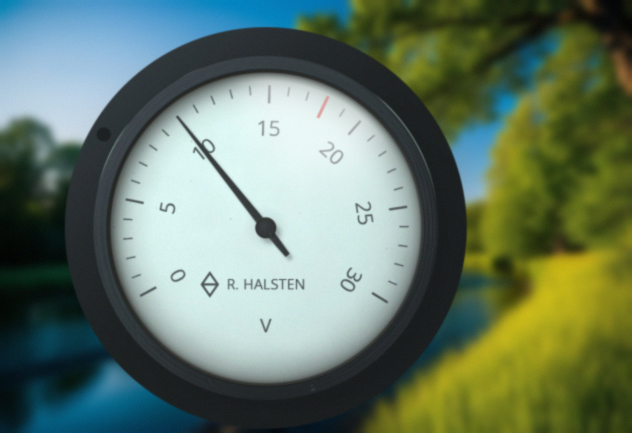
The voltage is {"value": 10, "unit": "V"}
